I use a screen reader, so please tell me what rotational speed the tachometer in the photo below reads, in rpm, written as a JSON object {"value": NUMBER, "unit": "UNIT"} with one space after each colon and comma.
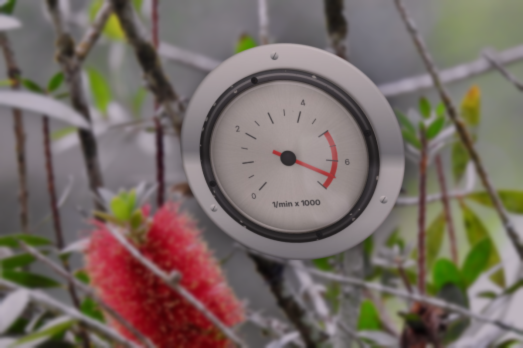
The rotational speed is {"value": 6500, "unit": "rpm"}
